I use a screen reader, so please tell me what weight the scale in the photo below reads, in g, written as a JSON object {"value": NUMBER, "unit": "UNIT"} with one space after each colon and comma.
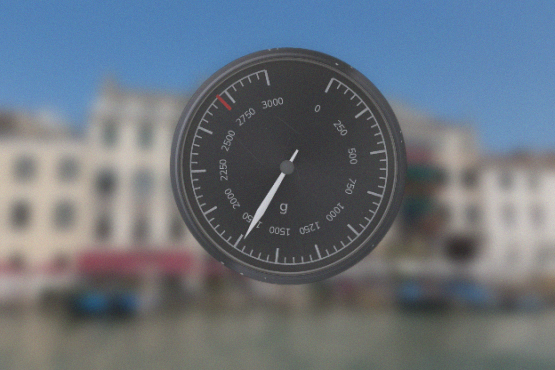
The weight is {"value": 1725, "unit": "g"}
